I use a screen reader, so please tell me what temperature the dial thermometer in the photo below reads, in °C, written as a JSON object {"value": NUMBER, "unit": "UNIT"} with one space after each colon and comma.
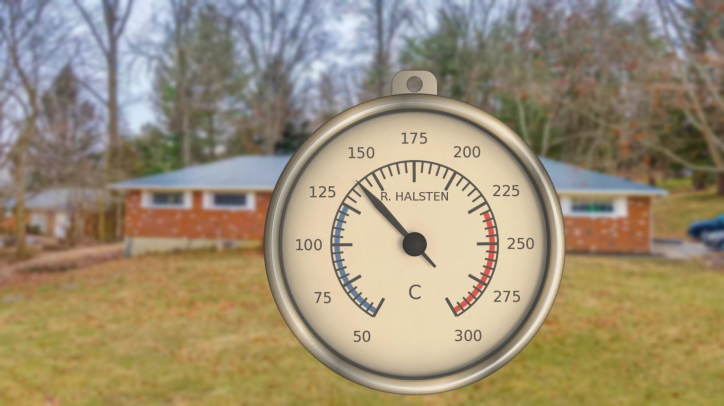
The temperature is {"value": 140, "unit": "°C"}
